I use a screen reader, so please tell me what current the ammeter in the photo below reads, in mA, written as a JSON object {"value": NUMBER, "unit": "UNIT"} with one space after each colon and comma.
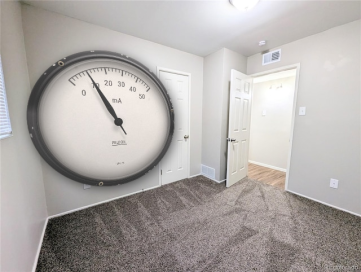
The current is {"value": 10, "unit": "mA"}
